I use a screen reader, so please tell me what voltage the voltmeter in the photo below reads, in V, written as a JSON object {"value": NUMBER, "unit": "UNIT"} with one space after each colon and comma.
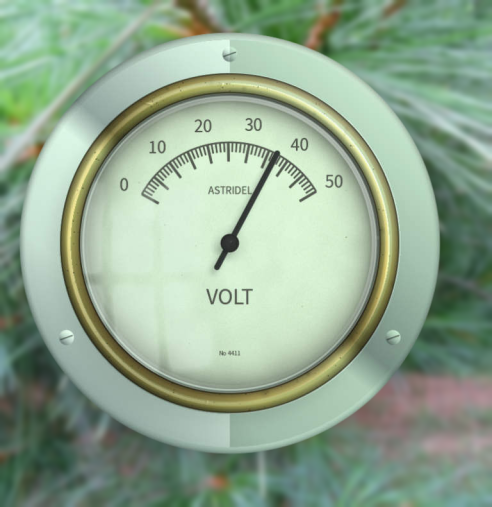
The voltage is {"value": 37, "unit": "V"}
